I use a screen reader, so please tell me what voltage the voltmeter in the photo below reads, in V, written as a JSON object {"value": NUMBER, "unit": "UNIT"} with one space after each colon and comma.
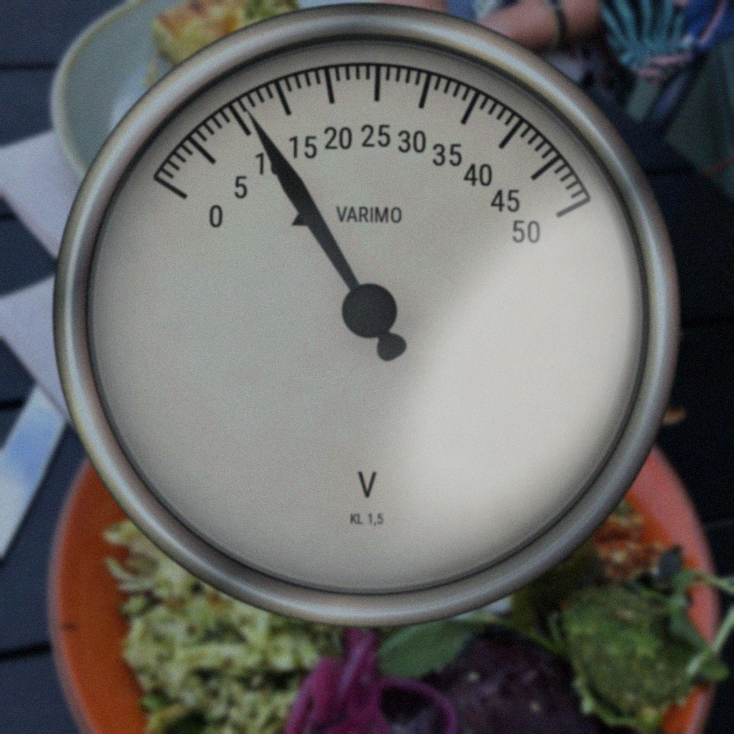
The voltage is {"value": 11, "unit": "V"}
